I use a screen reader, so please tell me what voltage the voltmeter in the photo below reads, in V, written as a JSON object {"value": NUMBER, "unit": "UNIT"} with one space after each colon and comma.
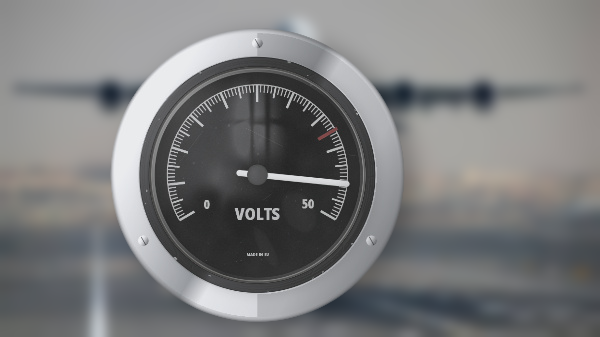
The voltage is {"value": 45, "unit": "V"}
